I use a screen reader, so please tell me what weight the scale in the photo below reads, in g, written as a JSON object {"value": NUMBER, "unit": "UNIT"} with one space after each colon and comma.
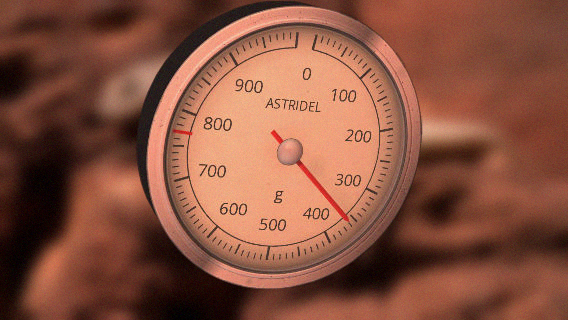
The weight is {"value": 360, "unit": "g"}
